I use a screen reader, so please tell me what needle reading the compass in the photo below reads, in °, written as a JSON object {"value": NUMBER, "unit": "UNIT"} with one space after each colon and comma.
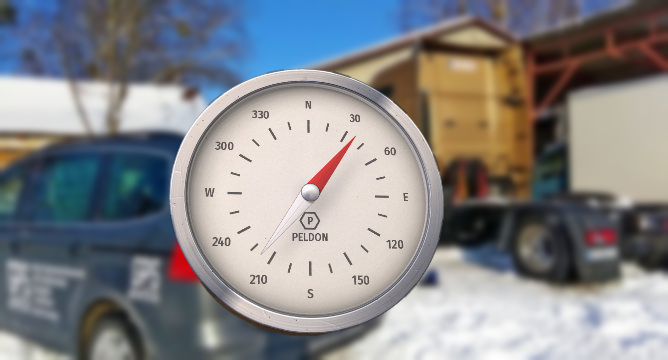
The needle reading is {"value": 37.5, "unit": "°"}
